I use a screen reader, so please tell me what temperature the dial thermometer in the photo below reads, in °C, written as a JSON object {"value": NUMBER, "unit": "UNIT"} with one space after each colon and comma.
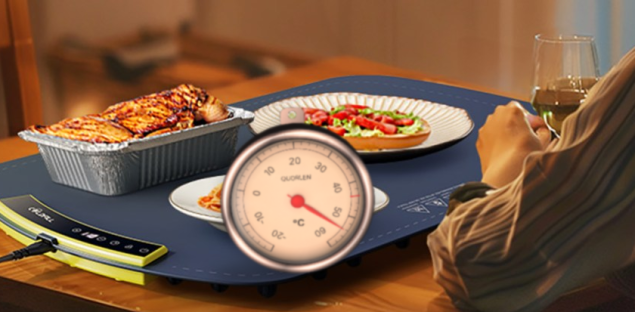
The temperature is {"value": 54, "unit": "°C"}
